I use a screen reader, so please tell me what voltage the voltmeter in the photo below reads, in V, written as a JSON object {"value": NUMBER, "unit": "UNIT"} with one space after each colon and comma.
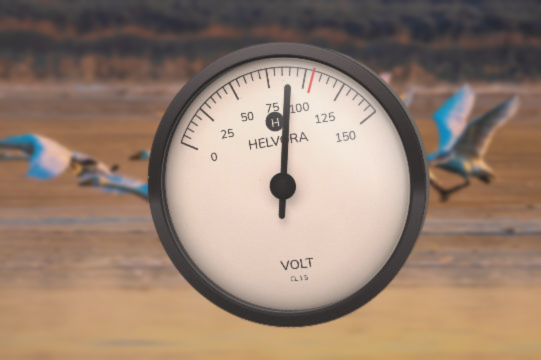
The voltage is {"value": 90, "unit": "V"}
